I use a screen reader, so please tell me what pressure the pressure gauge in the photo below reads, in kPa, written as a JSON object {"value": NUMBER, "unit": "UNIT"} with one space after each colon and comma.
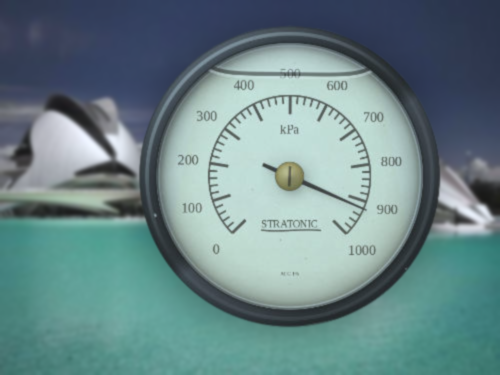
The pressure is {"value": 920, "unit": "kPa"}
